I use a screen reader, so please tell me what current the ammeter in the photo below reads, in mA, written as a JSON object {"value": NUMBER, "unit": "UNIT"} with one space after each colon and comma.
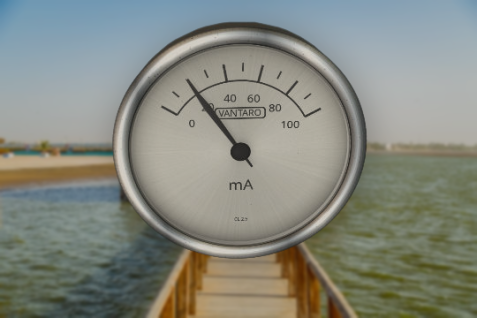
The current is {"value": 20, "unit": "mA"}
